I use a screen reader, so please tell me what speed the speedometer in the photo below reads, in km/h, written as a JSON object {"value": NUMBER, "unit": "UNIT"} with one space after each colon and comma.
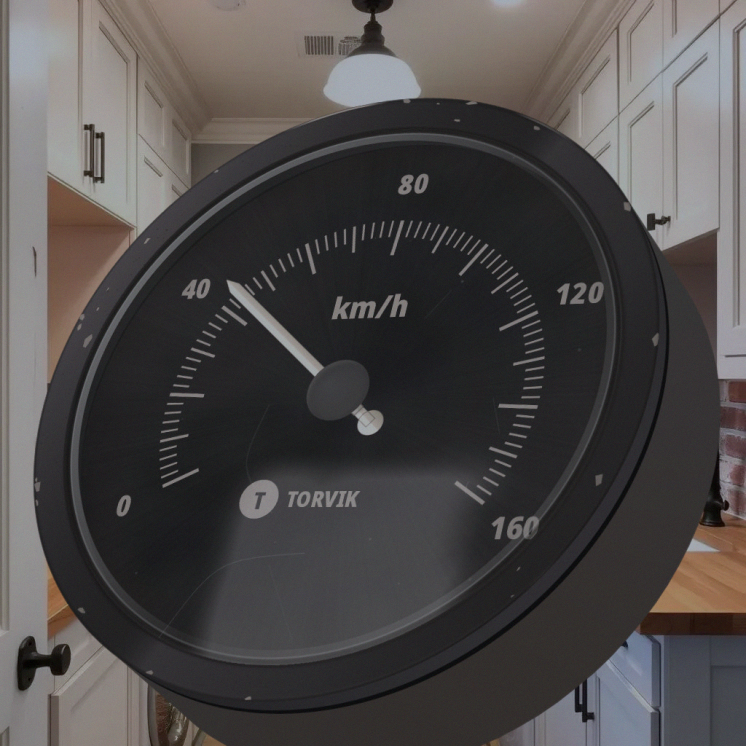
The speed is {"value": 44, "unit": "km/h"}
